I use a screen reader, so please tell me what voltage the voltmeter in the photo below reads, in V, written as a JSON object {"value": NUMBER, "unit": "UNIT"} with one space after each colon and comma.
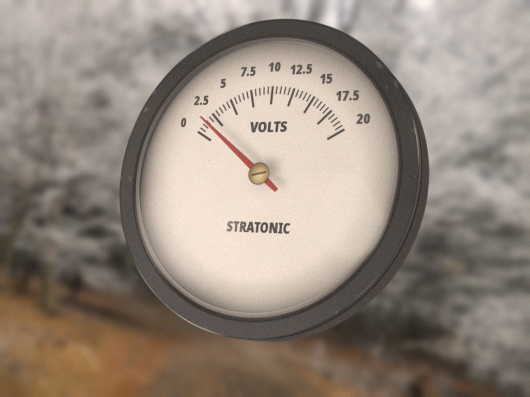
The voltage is {"value": 1.5, "unit": "V"}
